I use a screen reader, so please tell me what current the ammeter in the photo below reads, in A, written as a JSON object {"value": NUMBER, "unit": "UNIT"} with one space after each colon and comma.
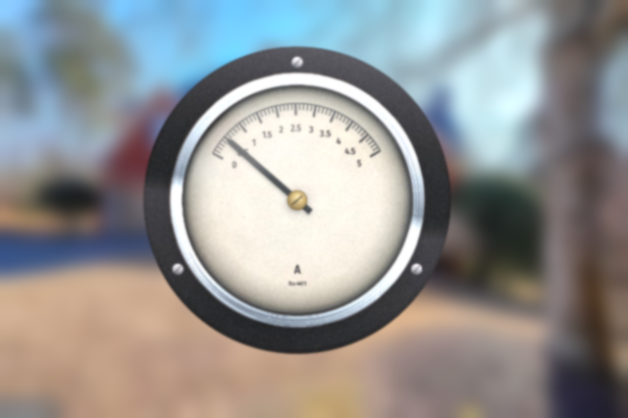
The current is {"value": 0.5, "unit": "A"}
